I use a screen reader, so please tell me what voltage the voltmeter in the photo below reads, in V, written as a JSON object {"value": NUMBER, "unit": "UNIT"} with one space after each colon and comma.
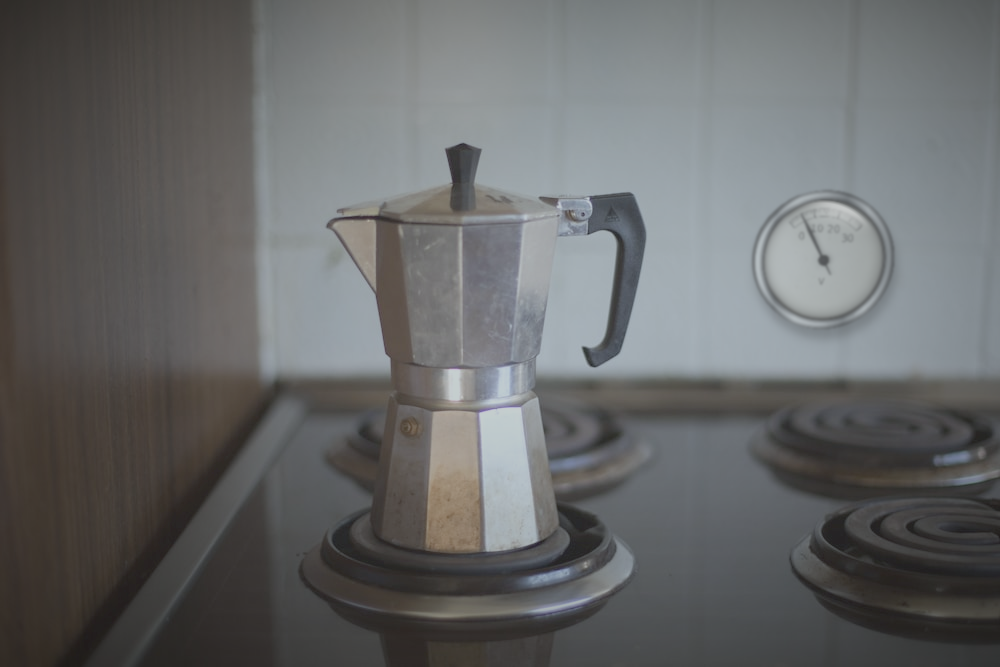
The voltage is {"value": 5, "unit": "V"}
